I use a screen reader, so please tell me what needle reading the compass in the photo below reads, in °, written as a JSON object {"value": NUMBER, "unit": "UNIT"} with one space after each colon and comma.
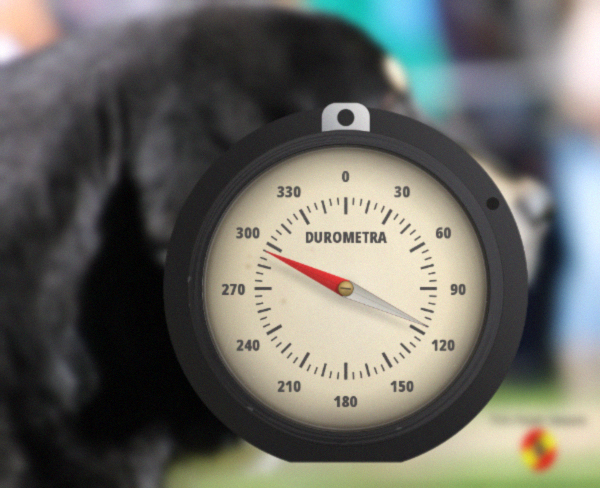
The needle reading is {"value": 295, "unit": "°"}
